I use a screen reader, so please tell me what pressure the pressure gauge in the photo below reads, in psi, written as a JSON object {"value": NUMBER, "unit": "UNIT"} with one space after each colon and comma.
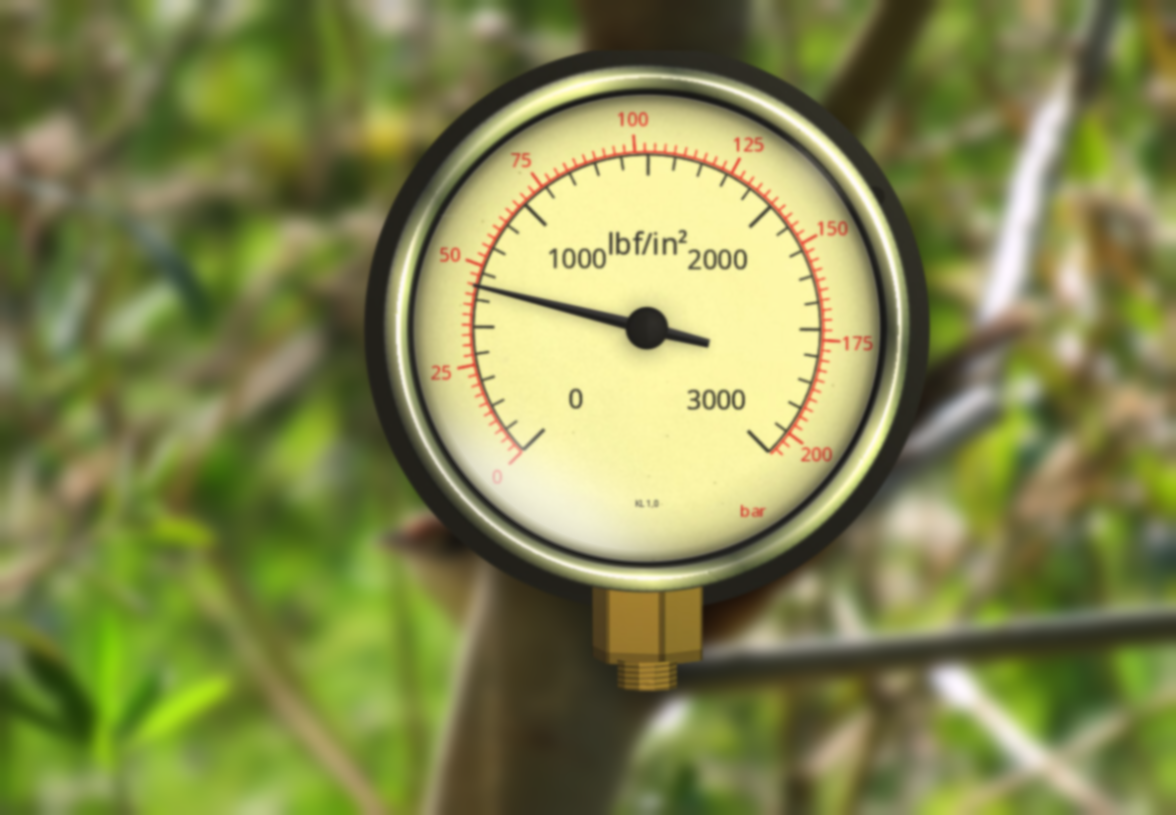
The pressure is {"value": 650, "unit": "psi"}
